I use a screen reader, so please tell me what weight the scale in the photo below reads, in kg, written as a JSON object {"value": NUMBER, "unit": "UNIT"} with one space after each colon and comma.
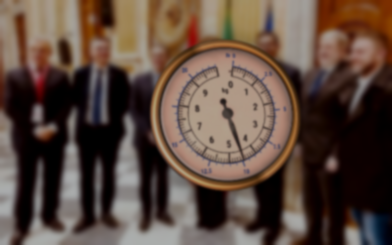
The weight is {"value": 4.5, "unit": "kg"}
